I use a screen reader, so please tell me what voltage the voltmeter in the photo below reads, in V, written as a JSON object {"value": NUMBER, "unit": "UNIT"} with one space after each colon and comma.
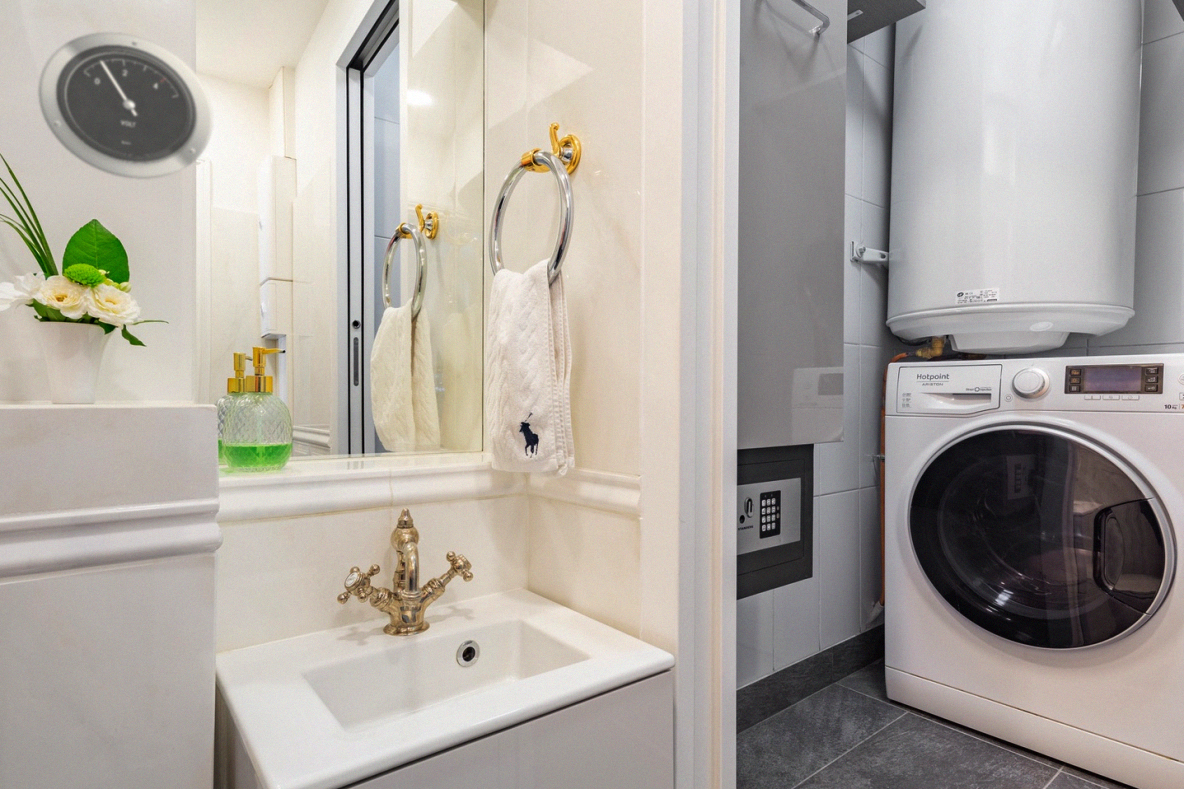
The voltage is {"value": 1, "unit": "V"}
